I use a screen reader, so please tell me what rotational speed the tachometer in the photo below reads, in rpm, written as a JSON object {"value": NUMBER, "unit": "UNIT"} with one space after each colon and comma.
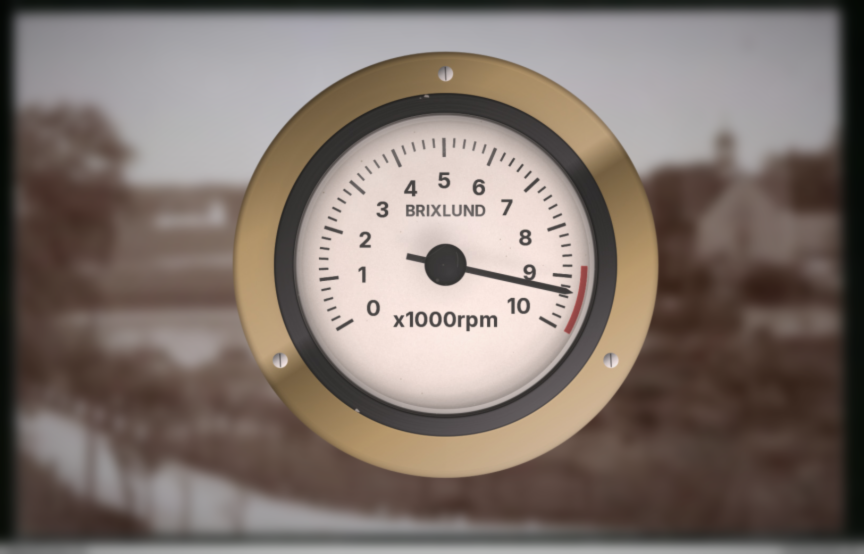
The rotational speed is {"value": 9300, "unit": "rpm"}
